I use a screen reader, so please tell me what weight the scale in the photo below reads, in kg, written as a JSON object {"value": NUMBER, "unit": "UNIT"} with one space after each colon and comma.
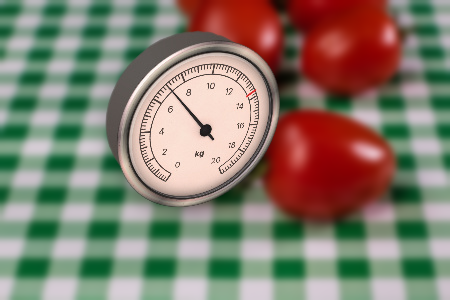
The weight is {"value": 7, "unit": "kg"}
